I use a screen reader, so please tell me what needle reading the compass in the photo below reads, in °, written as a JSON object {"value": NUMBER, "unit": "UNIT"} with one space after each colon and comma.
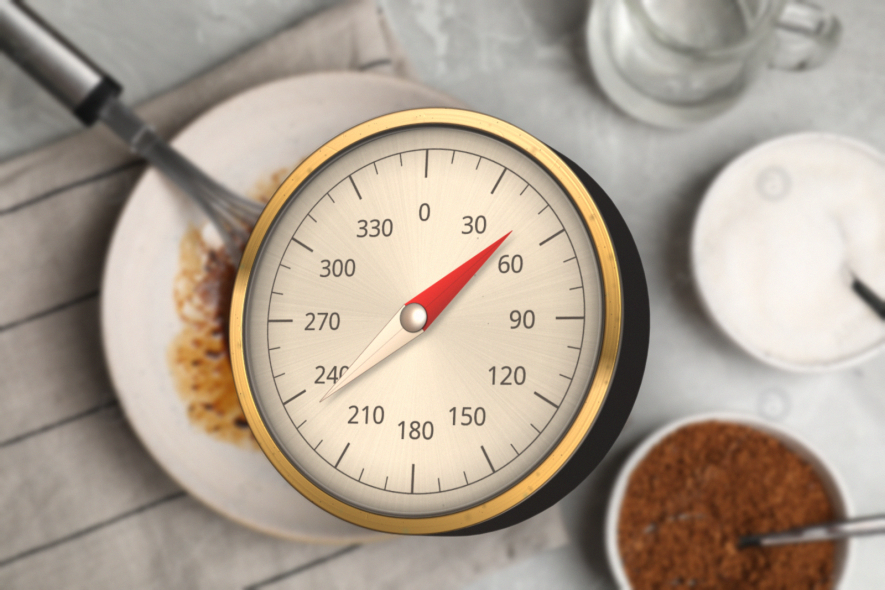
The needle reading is {"value": 50, "unit": "°"}
